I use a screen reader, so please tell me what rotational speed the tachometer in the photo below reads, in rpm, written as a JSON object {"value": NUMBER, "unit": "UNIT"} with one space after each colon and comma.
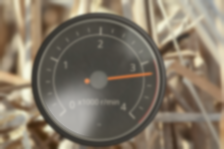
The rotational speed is {"value": 3200, "unit": "rpm"}
